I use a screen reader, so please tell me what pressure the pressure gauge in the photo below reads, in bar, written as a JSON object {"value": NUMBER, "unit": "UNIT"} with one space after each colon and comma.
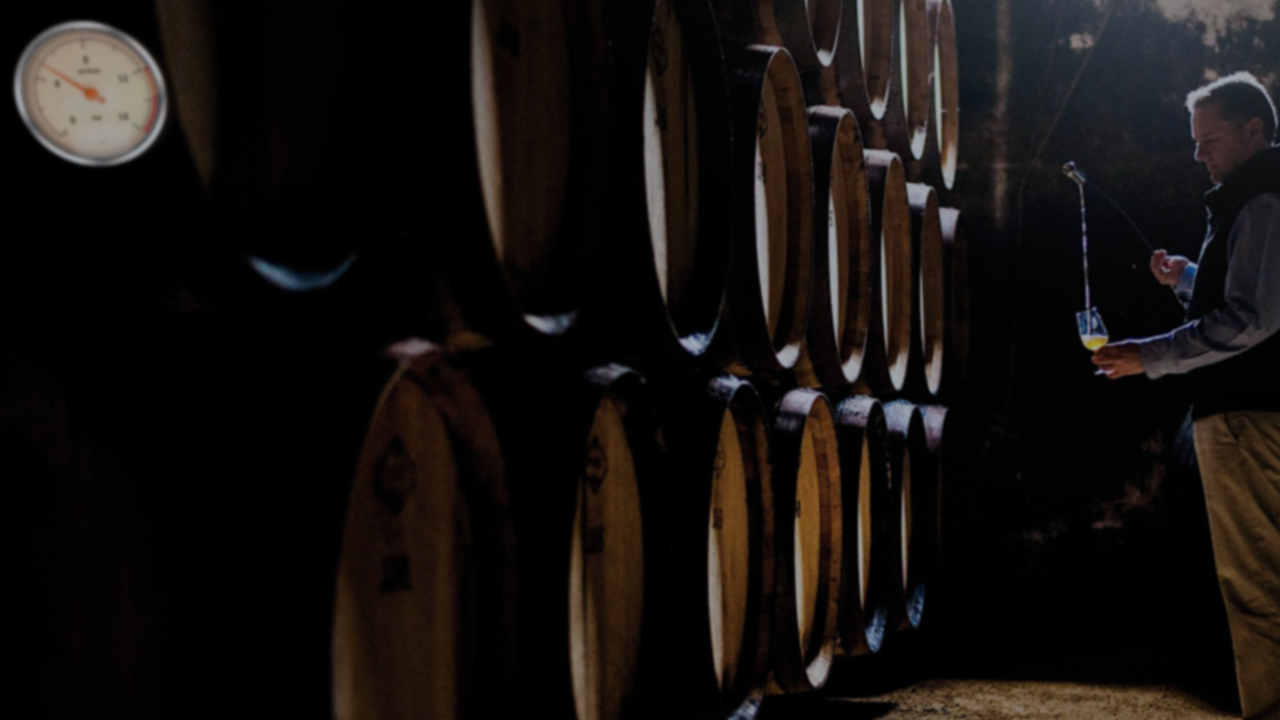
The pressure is {"value": 5, "unit": "bar"}
